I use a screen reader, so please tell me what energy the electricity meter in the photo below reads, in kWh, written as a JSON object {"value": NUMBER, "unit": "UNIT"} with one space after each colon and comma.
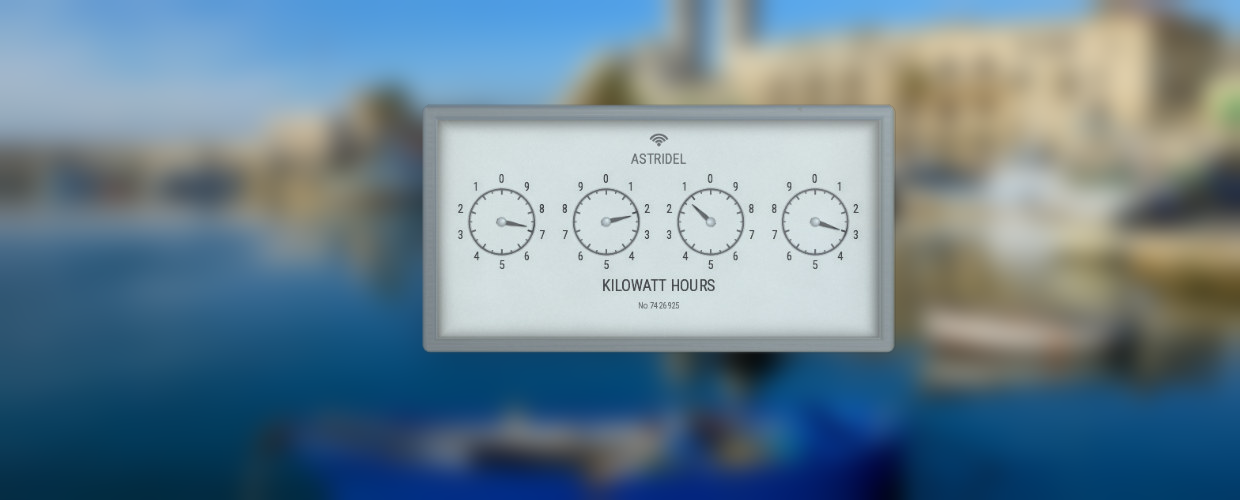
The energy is {"value": 7213, "unit": "kWh"}
